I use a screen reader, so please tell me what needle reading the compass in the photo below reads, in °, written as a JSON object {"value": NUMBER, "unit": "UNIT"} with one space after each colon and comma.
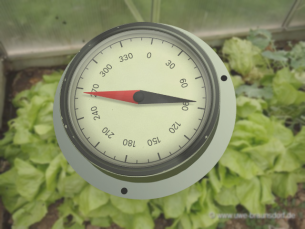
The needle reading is {"value": 265, "unit": "°"}
